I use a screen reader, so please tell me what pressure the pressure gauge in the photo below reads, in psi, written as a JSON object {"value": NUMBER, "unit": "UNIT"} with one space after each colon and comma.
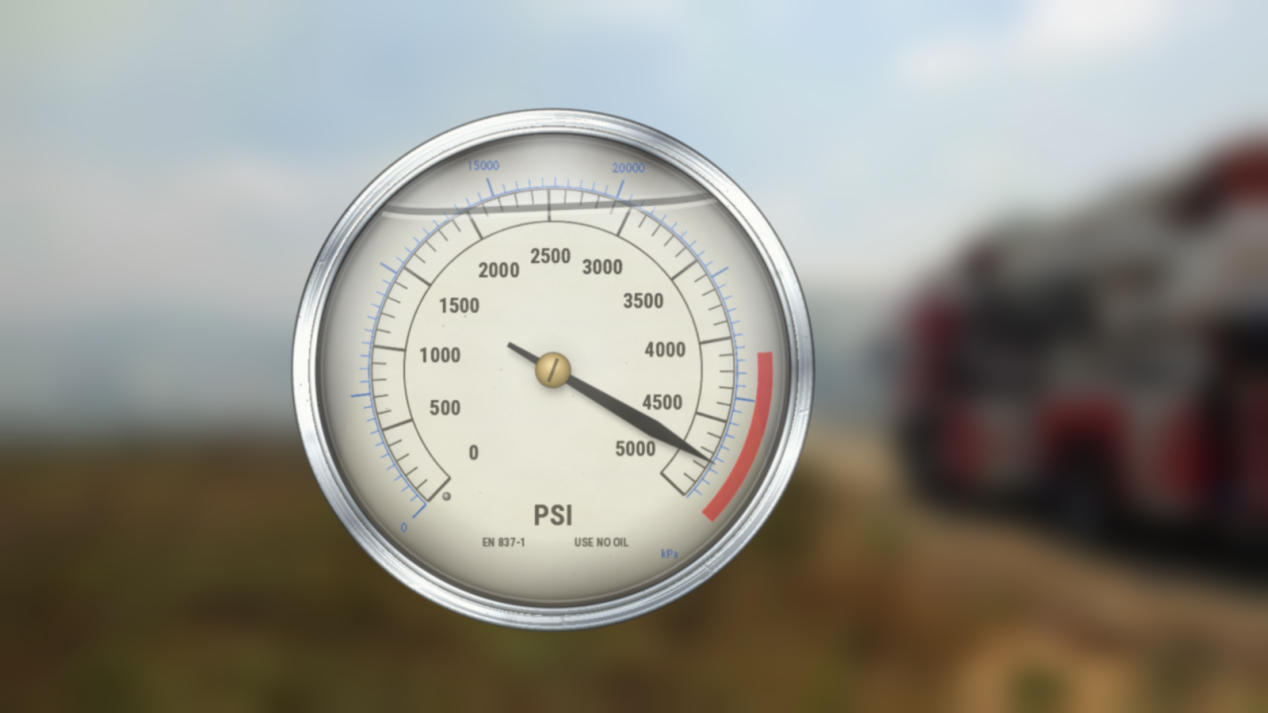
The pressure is {"value": 4750, "unit": "psi"}
